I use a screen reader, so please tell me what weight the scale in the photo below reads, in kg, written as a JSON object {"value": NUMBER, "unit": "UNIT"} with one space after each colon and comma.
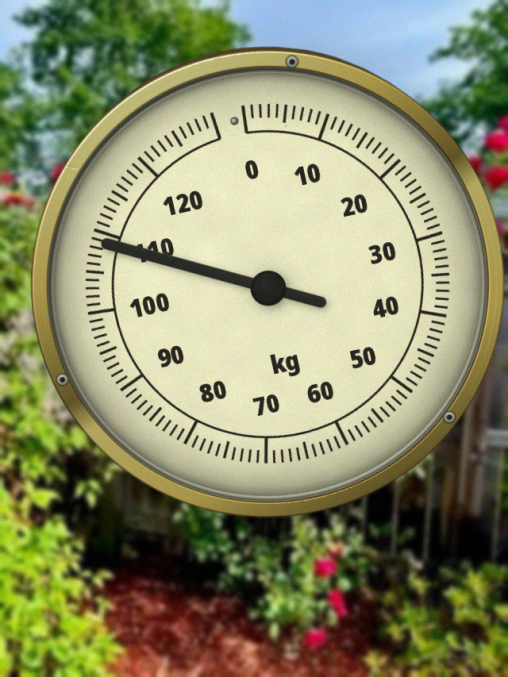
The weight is {"value": 109, "unit": "kg"}
